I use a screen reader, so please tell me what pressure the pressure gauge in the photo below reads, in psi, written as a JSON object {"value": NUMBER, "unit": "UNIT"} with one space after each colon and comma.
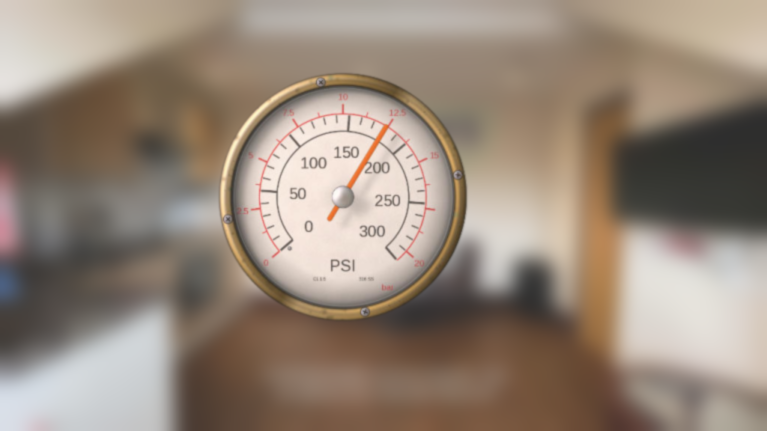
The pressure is {"value": 180, "unit": "psi"}
